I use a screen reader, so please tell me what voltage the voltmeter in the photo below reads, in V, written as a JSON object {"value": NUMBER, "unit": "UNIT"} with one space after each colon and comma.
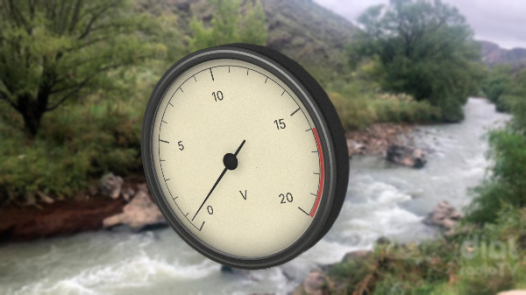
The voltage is {"value": 0.5, "unit": "V"}
